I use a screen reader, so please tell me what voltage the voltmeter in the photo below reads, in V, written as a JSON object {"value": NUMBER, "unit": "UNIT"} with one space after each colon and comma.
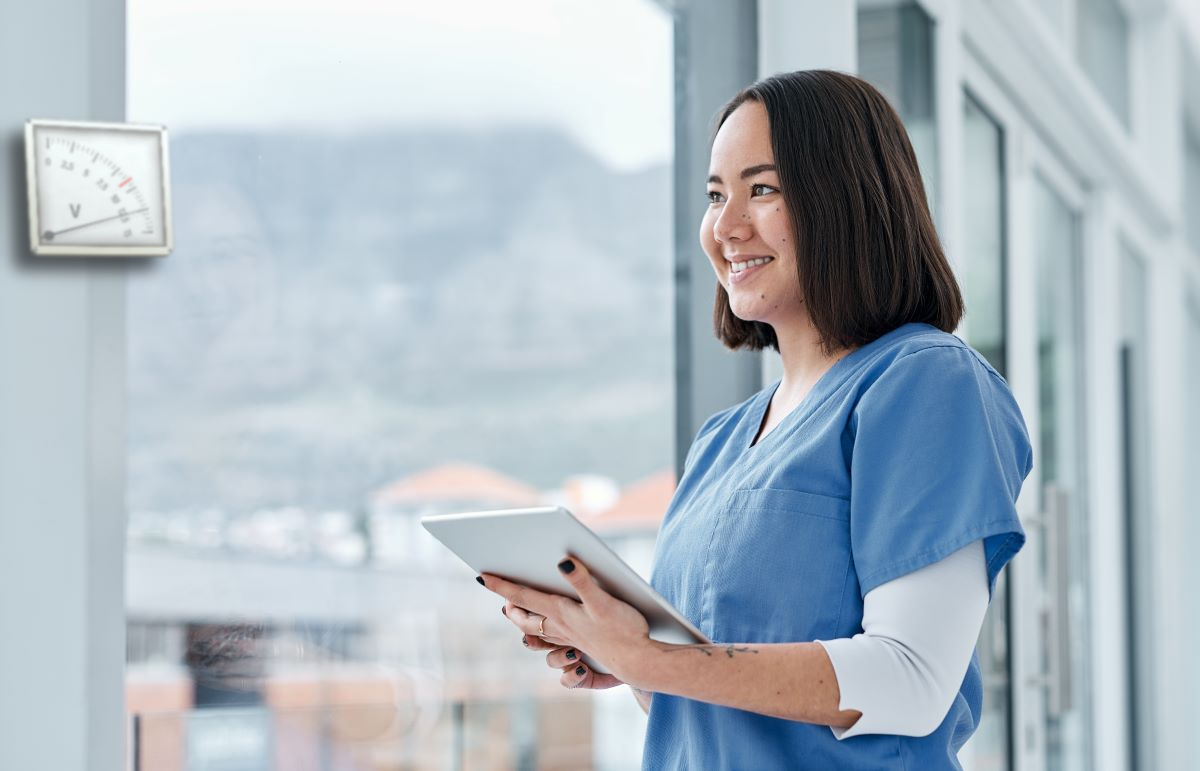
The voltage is {"value": 12.5, "unit": "V"}
